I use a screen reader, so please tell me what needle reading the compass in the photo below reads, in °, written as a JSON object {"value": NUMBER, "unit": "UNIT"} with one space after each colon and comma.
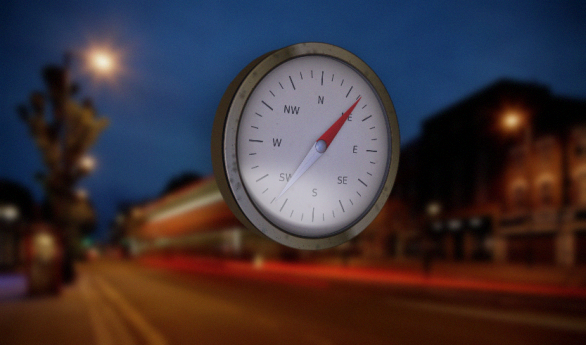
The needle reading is {"value": 40, "unit": "°"}
